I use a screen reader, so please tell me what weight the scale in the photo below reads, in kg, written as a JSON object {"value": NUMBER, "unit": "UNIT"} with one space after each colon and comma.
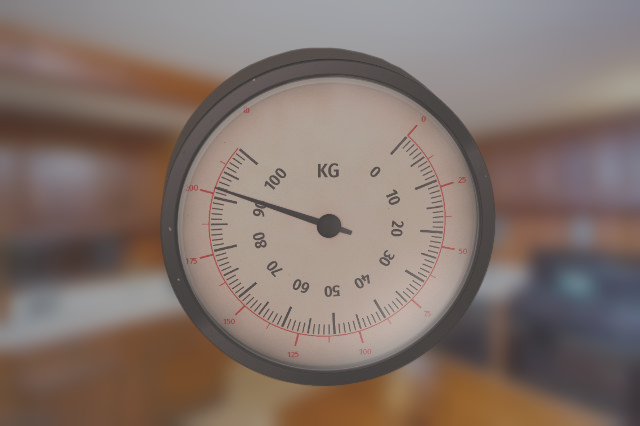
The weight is {"value": 92, "unit": "kg"}
